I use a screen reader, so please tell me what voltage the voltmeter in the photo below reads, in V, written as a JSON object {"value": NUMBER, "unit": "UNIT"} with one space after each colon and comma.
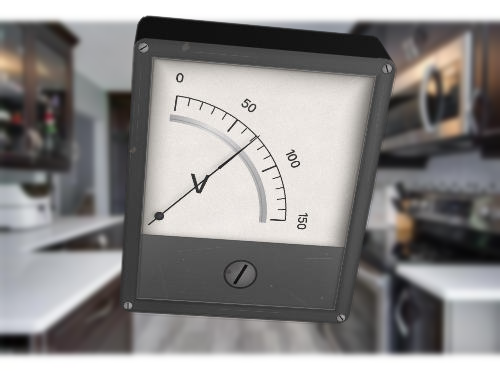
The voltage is {"value": 70, "unit": "V"}
